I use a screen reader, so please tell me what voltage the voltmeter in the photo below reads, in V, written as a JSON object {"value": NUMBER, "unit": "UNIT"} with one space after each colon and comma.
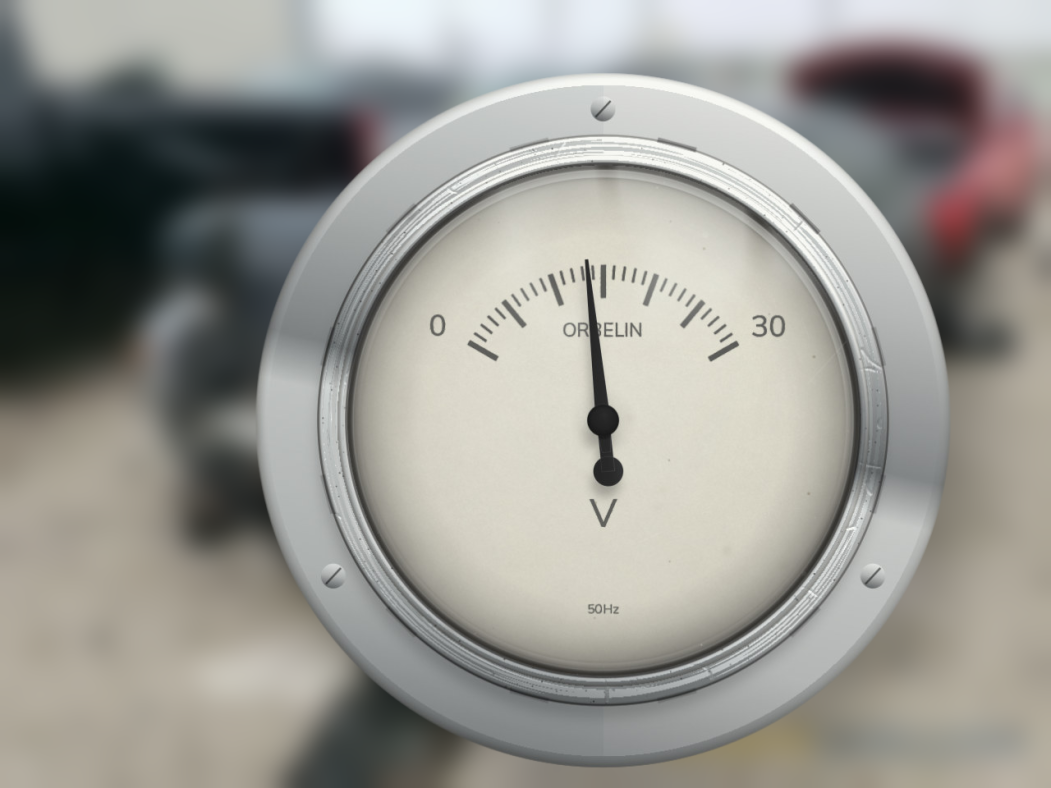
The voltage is {"value": 13.5, "unit": "V"}
